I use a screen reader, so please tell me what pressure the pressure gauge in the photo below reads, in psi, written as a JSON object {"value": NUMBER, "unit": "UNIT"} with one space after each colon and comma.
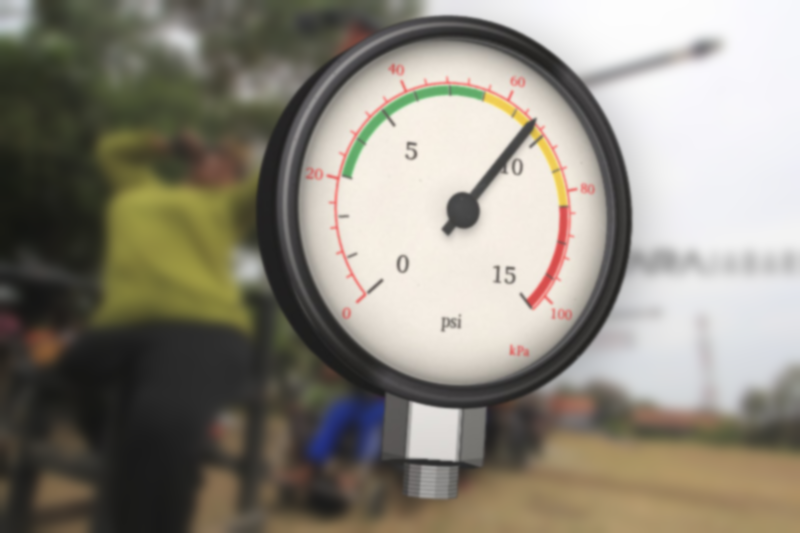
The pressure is {"value": 9.5, "unit": "psi"}
